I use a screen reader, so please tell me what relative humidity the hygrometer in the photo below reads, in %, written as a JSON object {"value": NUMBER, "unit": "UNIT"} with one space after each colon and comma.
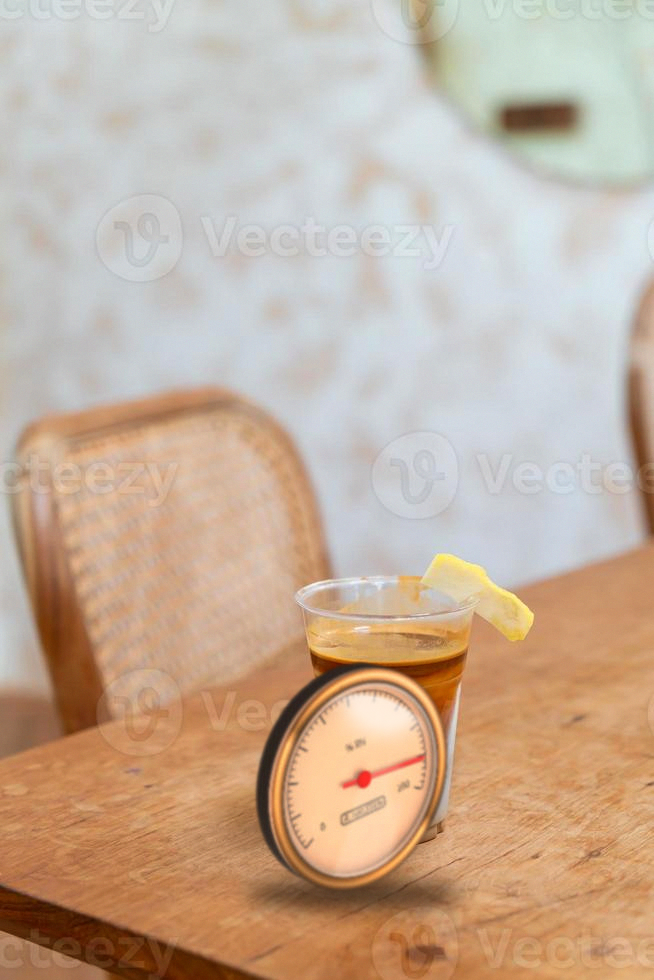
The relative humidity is {"value": 90, "unit": "%"}
